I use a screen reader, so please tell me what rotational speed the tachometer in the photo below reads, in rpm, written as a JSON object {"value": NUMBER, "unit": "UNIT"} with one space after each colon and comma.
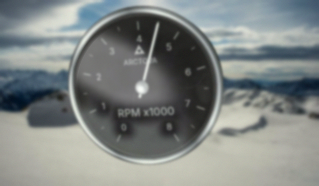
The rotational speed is {"value": 4500, "unit": "rpm"}
